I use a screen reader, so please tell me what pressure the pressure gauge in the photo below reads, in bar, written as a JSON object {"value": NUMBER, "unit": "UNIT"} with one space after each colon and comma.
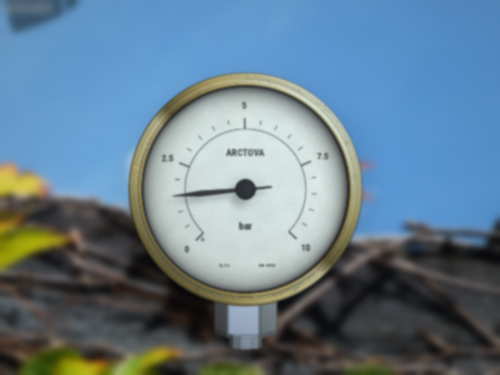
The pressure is {"value": 1.5, "unit": "bar"}
